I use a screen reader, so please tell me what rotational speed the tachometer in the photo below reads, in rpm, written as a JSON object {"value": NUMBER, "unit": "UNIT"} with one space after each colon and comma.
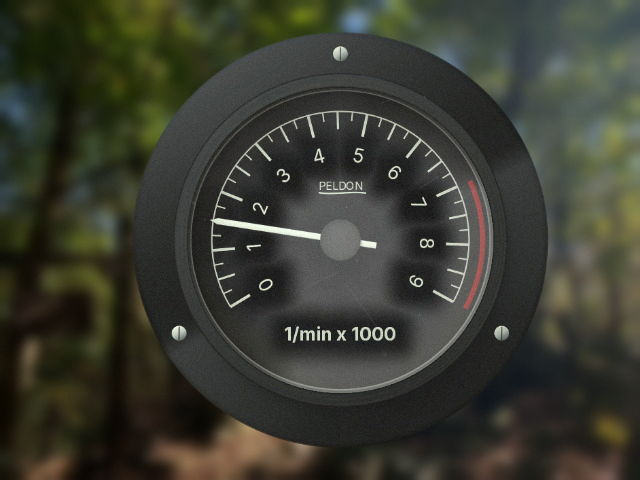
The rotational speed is {"value": 1500, "unit": "rpm"}
